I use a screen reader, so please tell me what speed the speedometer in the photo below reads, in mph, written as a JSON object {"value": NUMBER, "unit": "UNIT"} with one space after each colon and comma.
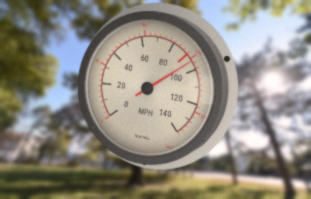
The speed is {"value": 95, "unit": "mph"}
